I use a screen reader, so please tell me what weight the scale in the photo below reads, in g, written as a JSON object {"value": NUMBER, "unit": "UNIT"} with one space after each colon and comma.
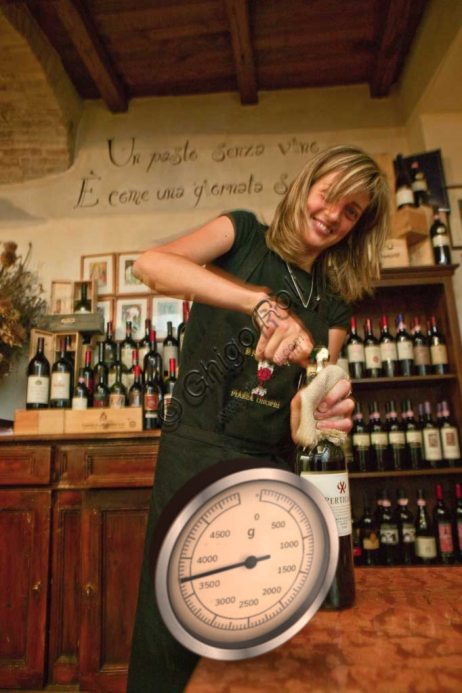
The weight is {"value": 3750, "unit": "g"}
